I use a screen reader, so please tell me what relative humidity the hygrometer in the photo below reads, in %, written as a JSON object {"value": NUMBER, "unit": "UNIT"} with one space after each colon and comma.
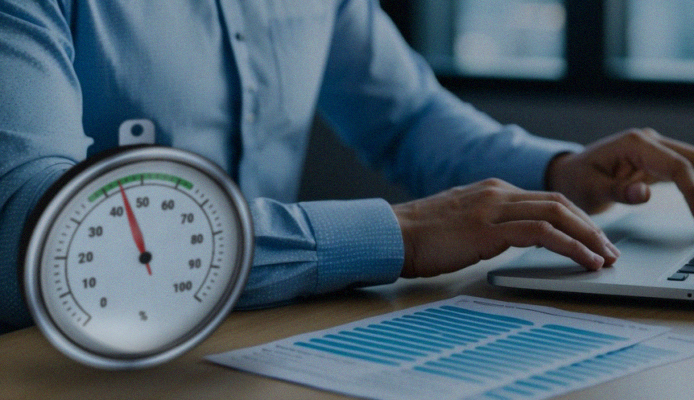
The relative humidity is {"value": 44, "unit": "%"}
